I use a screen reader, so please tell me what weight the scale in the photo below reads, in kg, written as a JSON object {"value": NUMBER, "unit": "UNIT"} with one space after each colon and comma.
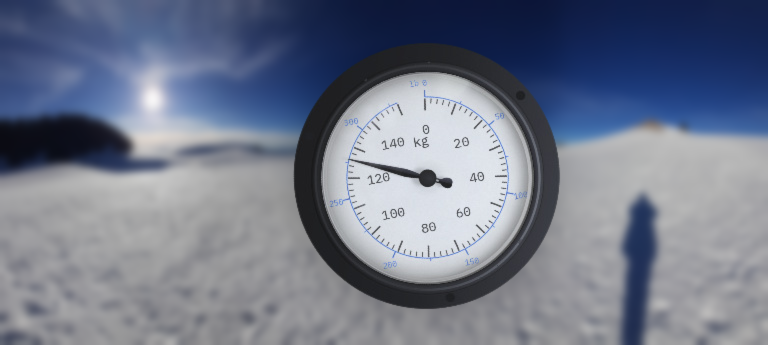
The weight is {"value": 126, "unit": "kg"}
